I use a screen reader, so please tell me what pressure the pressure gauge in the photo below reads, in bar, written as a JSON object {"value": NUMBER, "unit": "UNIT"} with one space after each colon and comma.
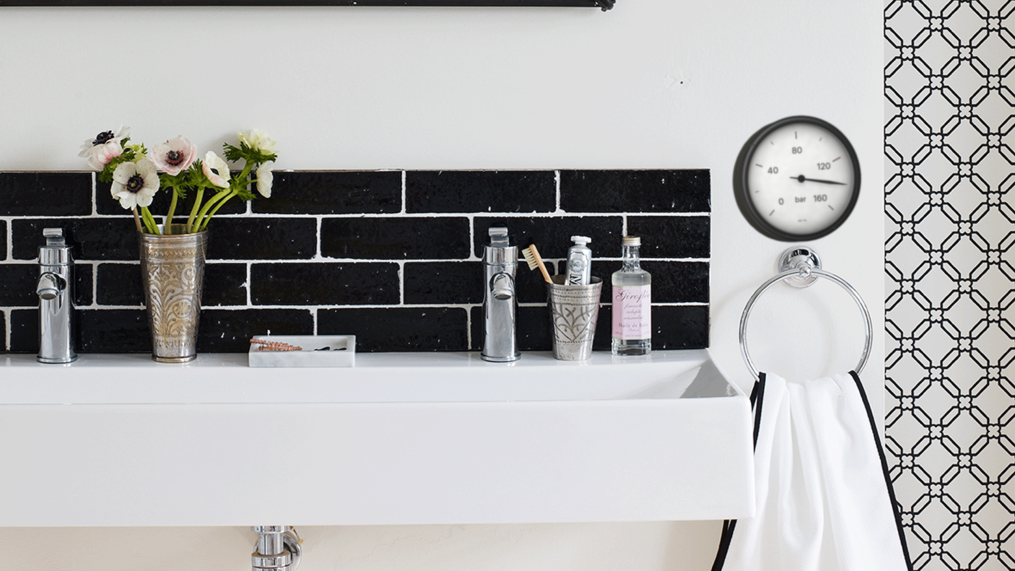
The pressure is {"value": 140, "unit": "bar"}
